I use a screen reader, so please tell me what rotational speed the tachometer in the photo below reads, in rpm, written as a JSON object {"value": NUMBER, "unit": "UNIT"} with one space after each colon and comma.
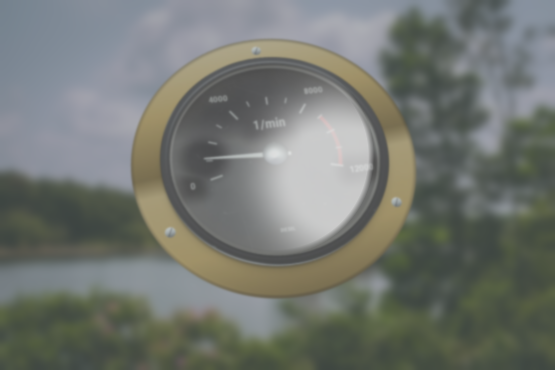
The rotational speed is {"value": 1000, "unit": "rpm"}
